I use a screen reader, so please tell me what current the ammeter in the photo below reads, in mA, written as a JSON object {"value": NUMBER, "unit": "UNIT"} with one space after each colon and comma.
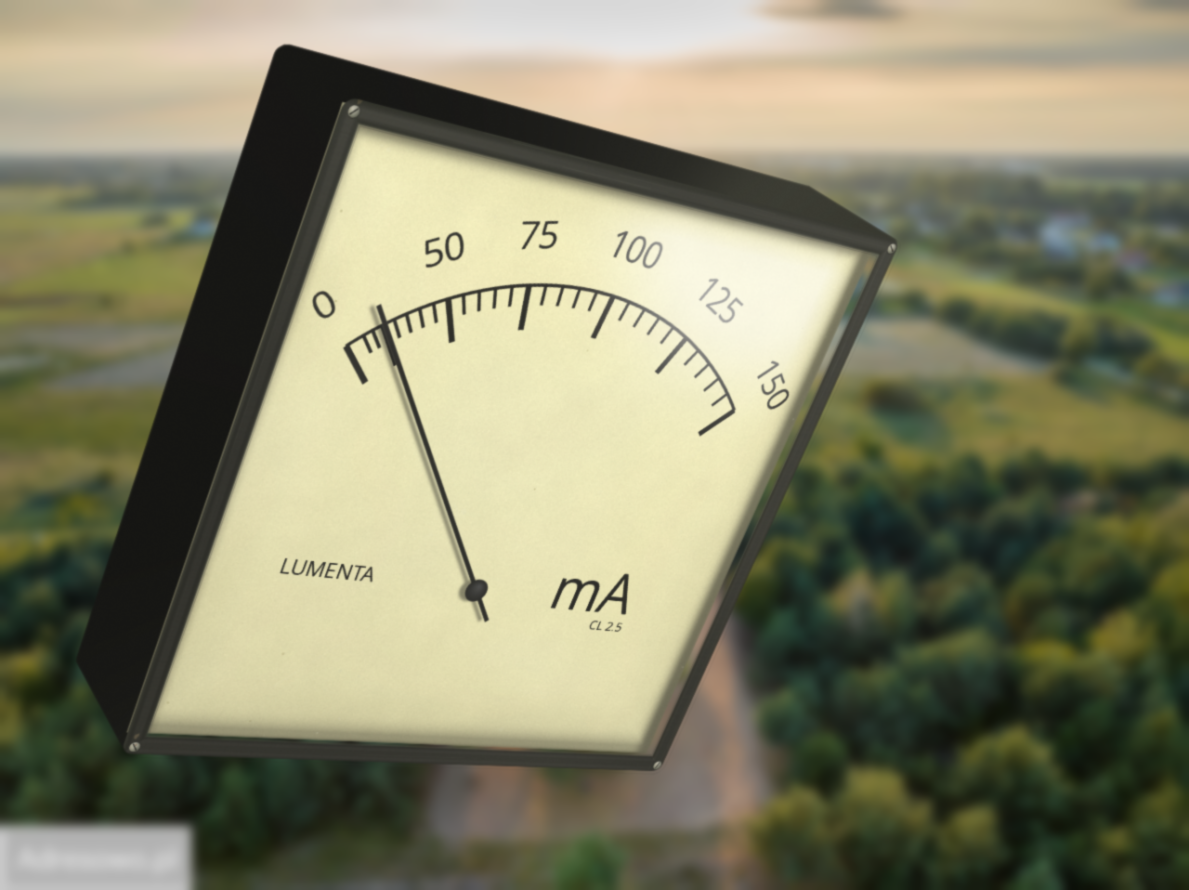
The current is {"value": 25, "unit": "mA"}
